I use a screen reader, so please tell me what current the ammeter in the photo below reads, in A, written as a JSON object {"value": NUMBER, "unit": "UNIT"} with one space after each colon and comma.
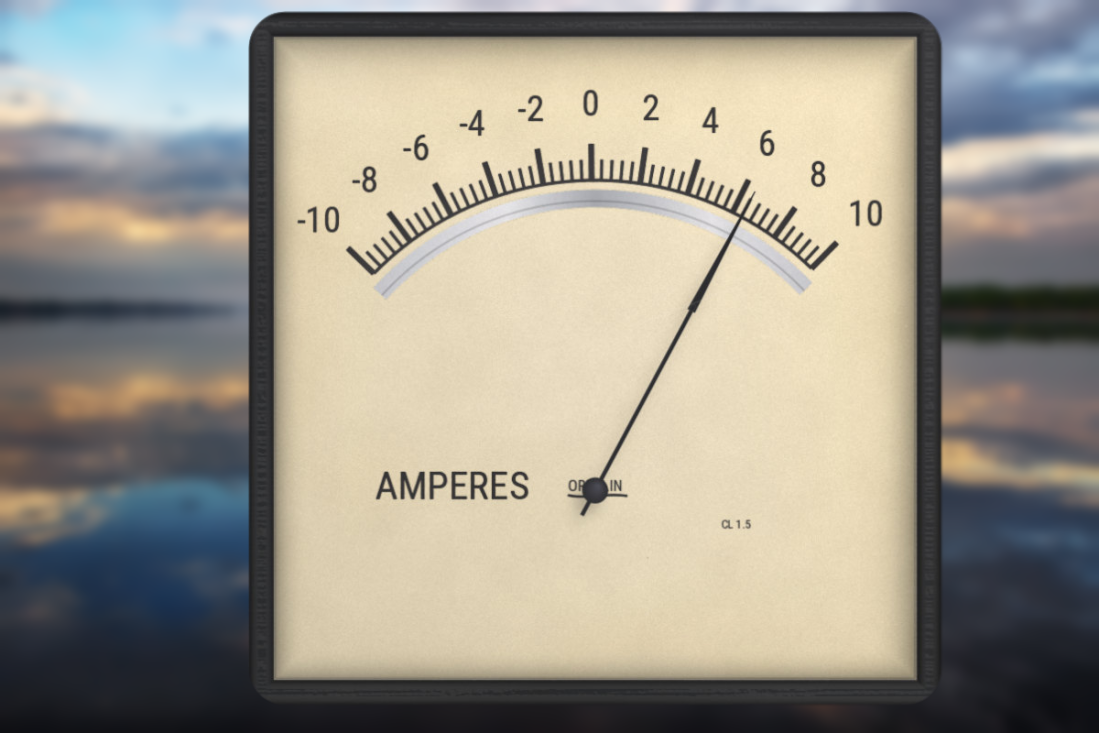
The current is {"value": 6.4, "unit": "A"}
